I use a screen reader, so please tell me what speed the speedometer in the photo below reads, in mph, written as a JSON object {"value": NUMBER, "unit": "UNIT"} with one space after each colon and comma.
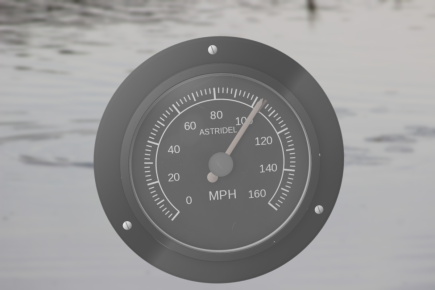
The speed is {"value": 102, "unit": "mph"}
